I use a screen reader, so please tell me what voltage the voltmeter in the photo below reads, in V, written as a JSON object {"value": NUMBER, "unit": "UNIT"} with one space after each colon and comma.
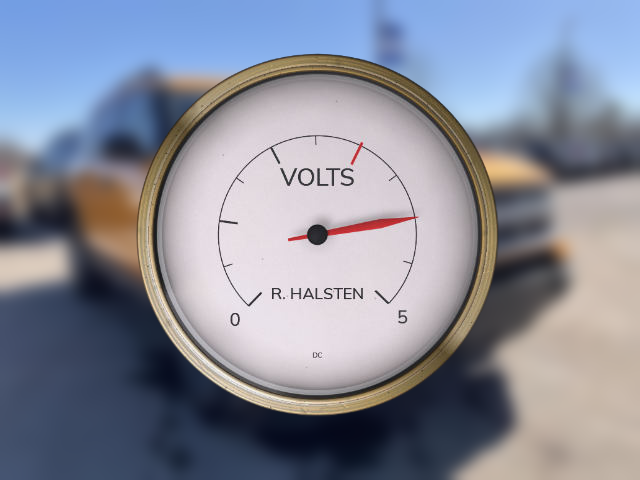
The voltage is {"value": 4, "unit": "V"}
